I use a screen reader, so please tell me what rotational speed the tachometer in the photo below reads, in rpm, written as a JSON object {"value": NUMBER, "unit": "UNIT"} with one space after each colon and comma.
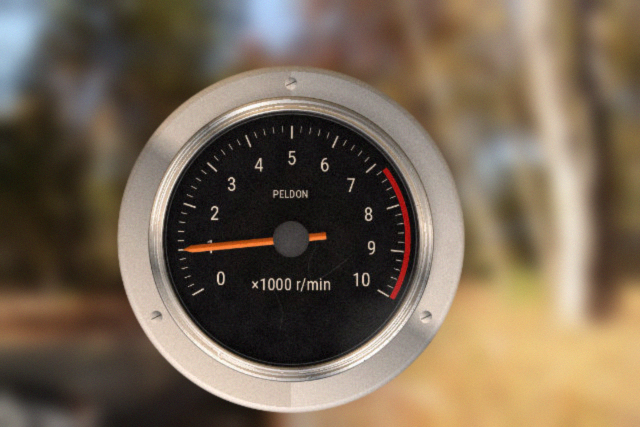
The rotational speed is {"value": 1000, "unit": "rpm"}
